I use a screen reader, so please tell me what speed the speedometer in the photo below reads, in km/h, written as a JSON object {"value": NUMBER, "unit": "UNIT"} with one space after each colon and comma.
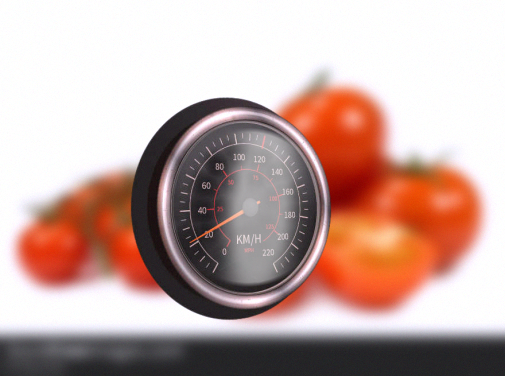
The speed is {"value": 22.5, "unit": "km/h"}
